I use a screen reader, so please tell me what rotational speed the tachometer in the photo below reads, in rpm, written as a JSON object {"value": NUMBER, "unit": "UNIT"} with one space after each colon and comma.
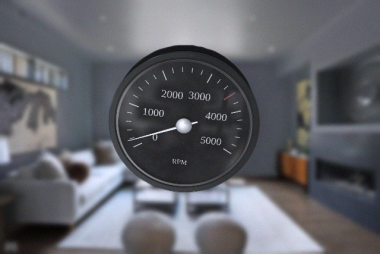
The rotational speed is {"value": 200, "unit": "rpm"}
